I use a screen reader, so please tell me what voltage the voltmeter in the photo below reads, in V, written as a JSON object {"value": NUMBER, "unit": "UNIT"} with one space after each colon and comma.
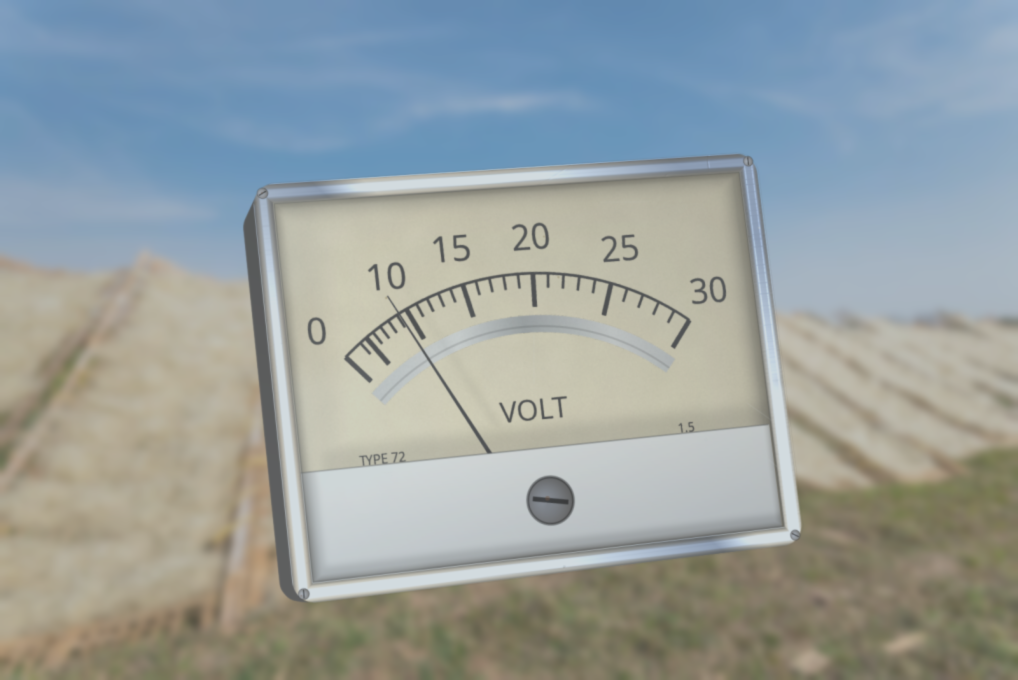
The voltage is {"value": 9, "unit": "V"}
